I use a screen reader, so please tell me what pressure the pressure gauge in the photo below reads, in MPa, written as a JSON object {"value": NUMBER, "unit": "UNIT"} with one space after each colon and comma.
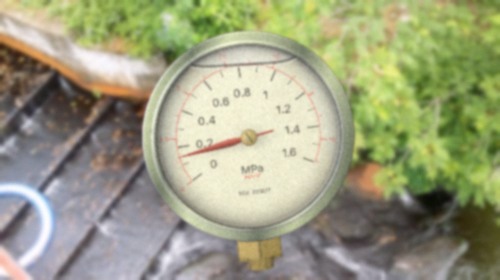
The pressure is {"value": 0.15, "unit": "MPa"}
